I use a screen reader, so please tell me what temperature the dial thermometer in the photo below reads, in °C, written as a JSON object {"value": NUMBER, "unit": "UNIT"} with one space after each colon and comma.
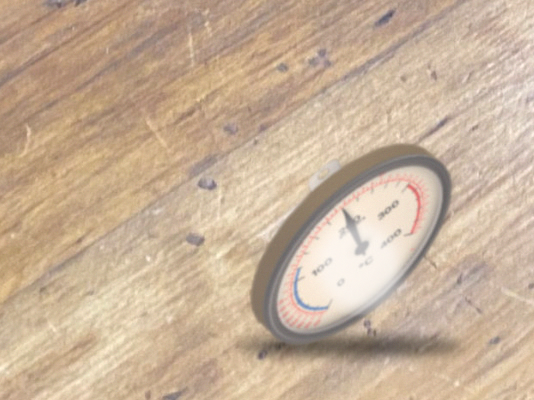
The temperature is {"value": 200, "unit": "°C"}
